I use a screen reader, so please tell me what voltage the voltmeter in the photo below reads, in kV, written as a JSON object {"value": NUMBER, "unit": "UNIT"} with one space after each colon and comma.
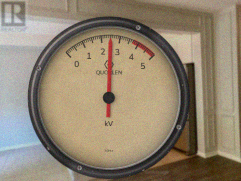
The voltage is {"value": 2.5, "unit": "kV"}
